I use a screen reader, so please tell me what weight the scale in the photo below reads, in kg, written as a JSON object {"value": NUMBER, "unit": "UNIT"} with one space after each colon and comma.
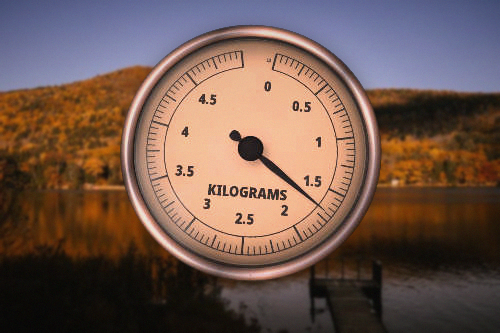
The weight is {"value": 1.7, "unit": "kg"}
